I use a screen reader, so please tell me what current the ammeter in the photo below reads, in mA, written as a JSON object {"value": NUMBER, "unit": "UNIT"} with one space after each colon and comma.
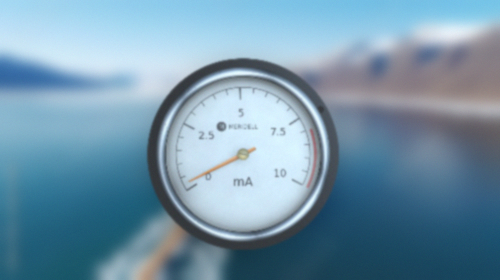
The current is {"value": 0.25, "unit": "mA"}
